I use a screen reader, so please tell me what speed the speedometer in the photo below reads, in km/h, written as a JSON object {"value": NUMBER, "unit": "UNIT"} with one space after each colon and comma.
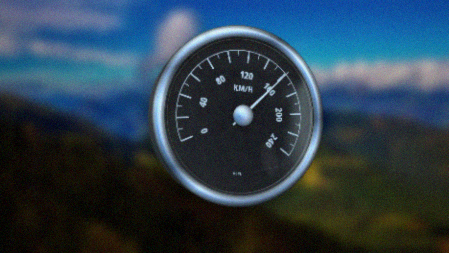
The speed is {"value": 160, "unit": "km/h"}
